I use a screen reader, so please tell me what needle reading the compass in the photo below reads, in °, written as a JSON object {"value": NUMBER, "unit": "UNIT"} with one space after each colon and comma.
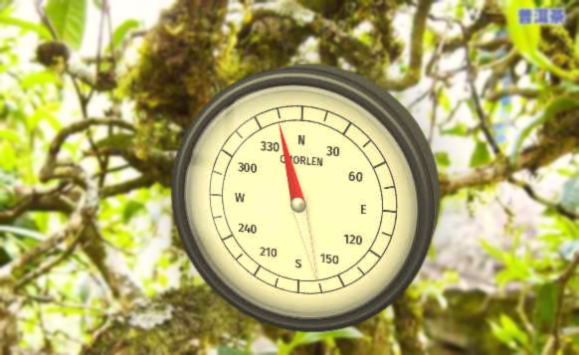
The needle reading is {"value": 345, "unit": "°"}
